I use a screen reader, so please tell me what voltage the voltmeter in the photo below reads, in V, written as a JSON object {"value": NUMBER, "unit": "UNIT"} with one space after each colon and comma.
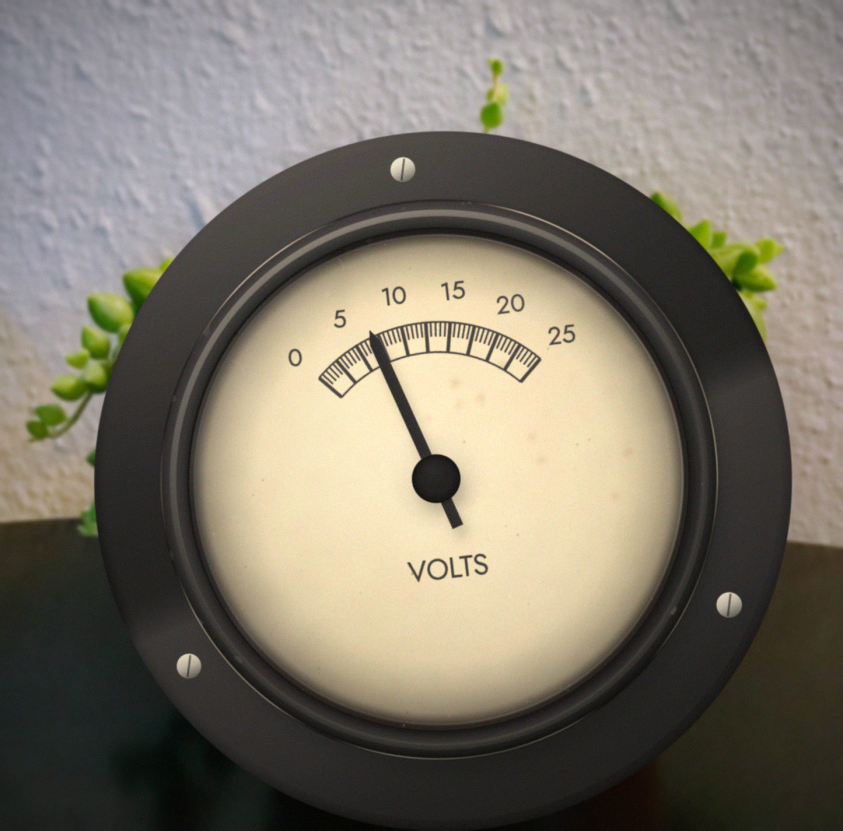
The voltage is {"value": 7, "unit": "V"}
